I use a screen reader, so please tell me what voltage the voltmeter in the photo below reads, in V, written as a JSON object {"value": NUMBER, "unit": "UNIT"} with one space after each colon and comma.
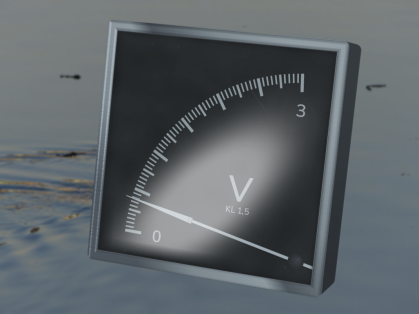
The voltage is {"value": 0.4, "unit": "V"}
